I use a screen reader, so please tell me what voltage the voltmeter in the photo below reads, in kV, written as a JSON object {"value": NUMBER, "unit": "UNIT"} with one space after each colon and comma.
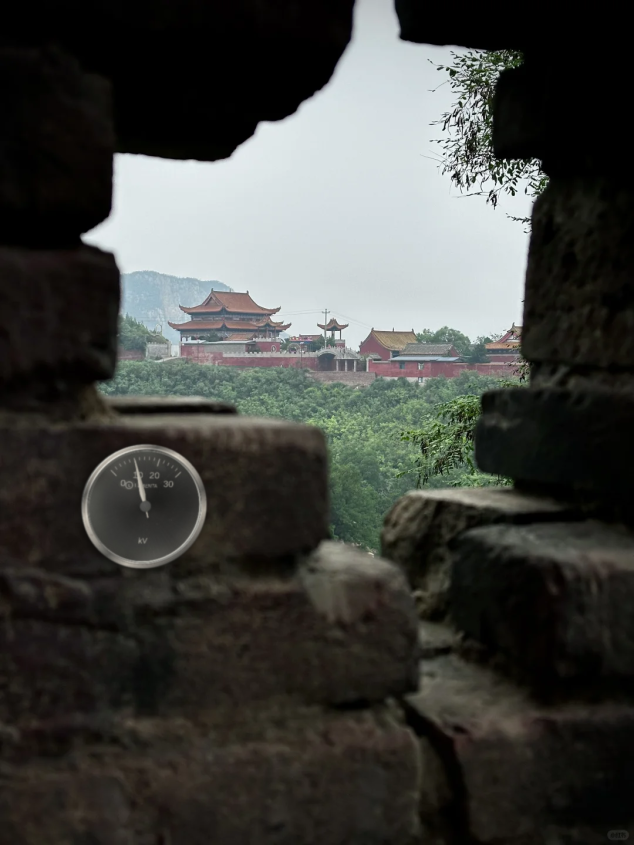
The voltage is {"value": 10, "unit": "kV"}
